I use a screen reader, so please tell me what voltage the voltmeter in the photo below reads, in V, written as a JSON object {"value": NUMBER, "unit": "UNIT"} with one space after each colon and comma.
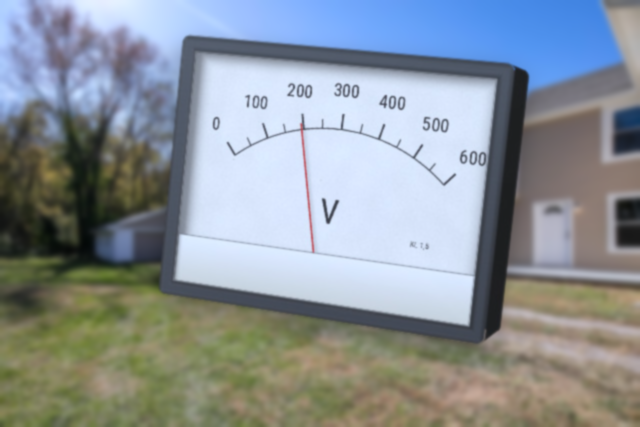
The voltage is {"value": 200, "unit": "V"}
